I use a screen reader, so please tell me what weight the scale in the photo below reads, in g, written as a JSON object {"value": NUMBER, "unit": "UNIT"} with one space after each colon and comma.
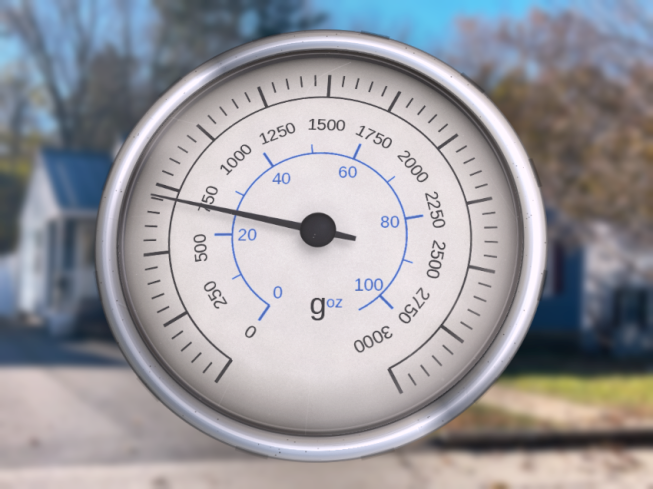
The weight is {"value": 700, "unit": "g"}
